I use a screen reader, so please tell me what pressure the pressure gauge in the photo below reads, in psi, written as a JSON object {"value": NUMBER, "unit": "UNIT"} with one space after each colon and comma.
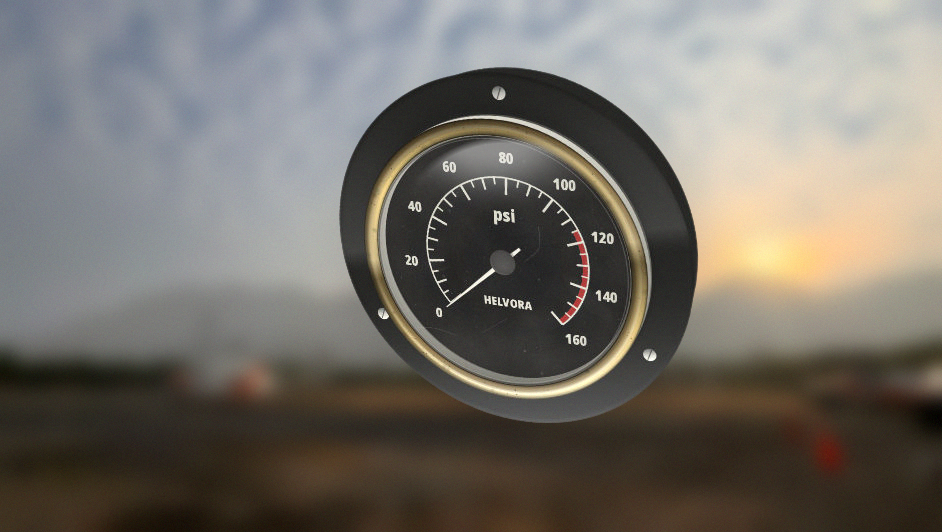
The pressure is {"value": 0, "unit": "psi"}
